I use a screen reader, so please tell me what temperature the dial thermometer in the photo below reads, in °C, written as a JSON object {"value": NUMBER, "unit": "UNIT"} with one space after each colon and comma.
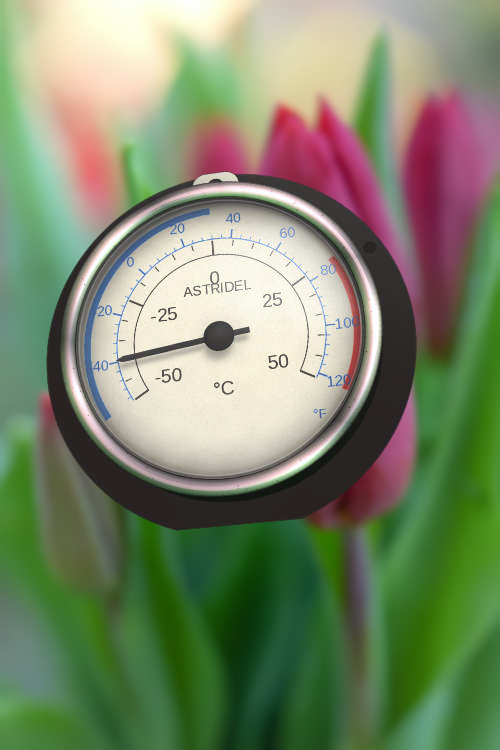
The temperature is {"value": -40, "unit": "°C"}
